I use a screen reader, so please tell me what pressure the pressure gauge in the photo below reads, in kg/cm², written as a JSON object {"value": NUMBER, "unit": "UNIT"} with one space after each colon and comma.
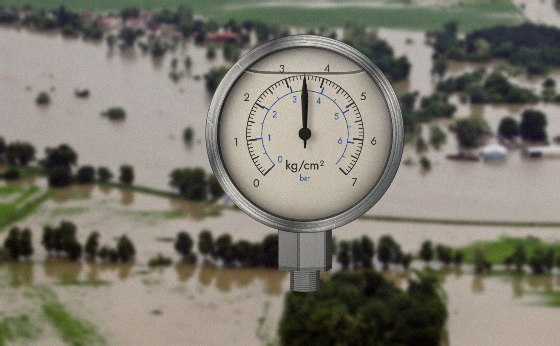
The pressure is {"value": 3.5, "unit": "kg/cm²"}
